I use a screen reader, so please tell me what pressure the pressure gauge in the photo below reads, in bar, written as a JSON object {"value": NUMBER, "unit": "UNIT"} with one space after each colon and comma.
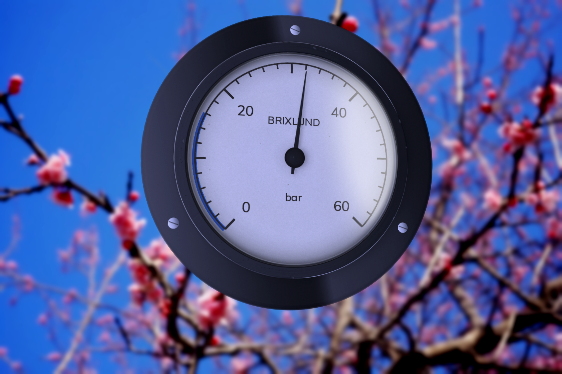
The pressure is {"value": 32, "unit": "bar"}
